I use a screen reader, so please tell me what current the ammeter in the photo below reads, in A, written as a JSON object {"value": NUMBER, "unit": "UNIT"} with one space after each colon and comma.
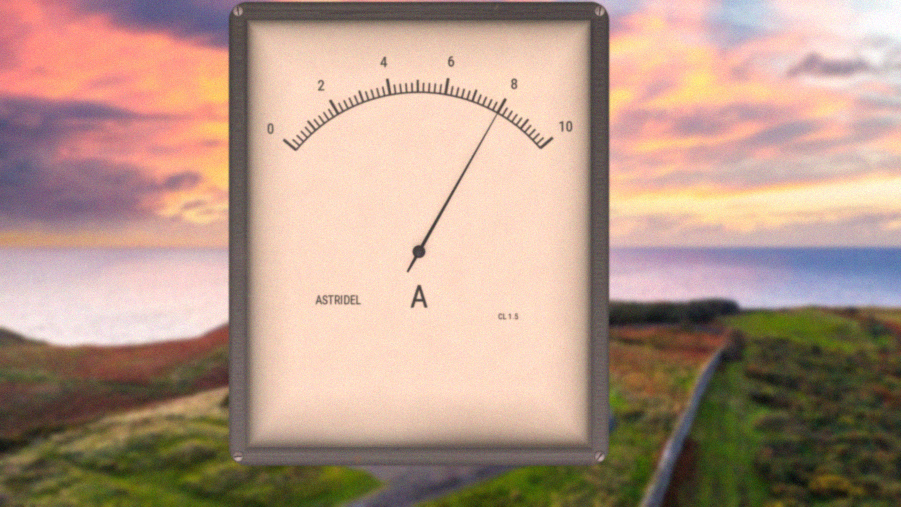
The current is {"value": 8, "unit": "A"}
